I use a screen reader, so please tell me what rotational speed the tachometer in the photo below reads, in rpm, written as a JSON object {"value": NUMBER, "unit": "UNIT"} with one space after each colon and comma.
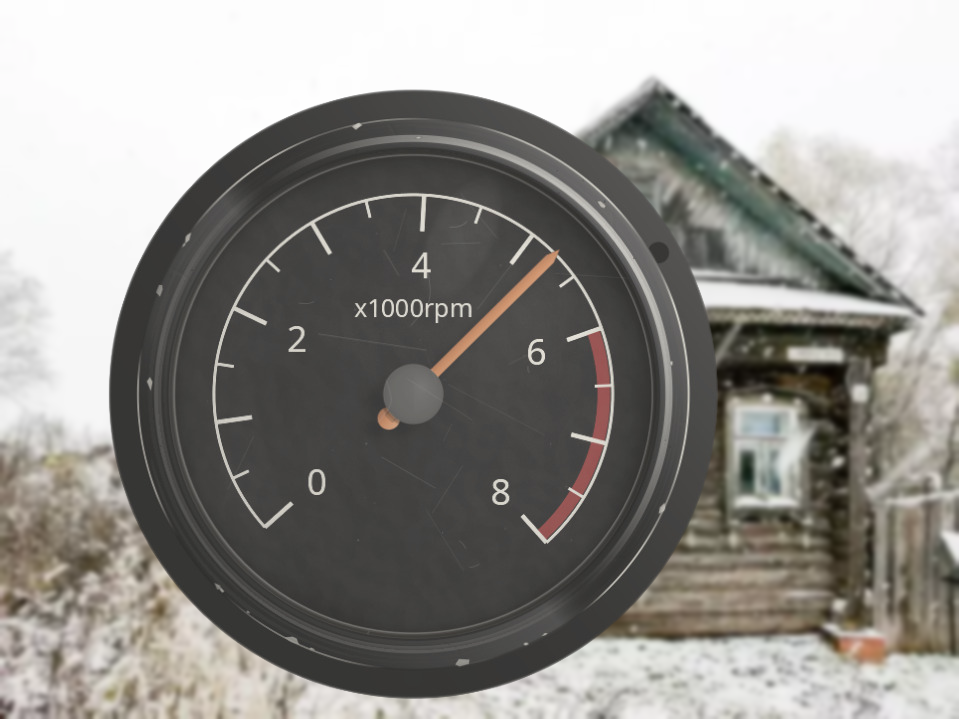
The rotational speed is {"value": 5250, "unit": "rpm"}
